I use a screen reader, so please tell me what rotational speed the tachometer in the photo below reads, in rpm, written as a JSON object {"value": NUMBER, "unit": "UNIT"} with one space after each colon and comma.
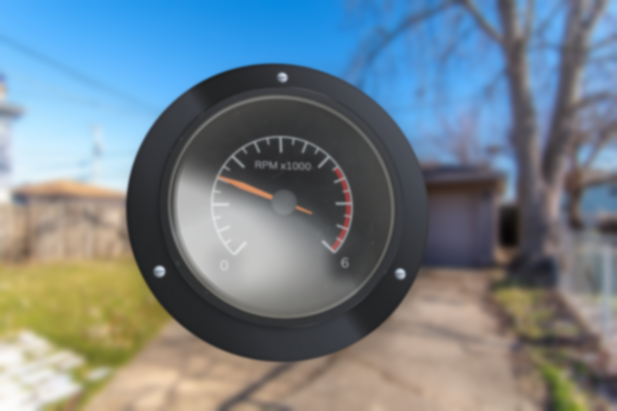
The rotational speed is {"value": 1500, "unit": "rpm"}
